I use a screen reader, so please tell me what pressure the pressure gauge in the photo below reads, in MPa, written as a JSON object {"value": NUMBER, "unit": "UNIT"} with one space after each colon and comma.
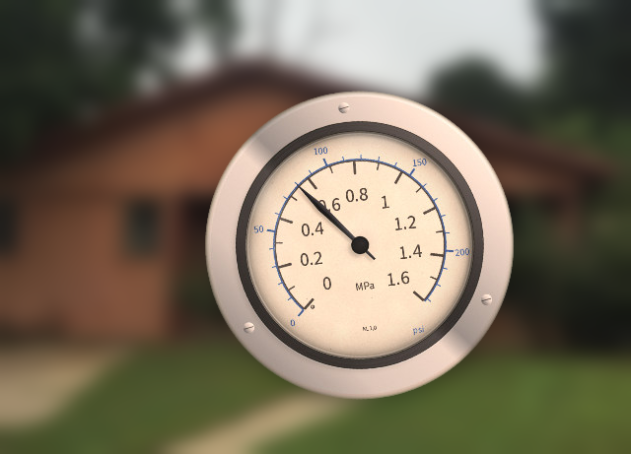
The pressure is {"value": 0.55, "unit": "MPa"}
